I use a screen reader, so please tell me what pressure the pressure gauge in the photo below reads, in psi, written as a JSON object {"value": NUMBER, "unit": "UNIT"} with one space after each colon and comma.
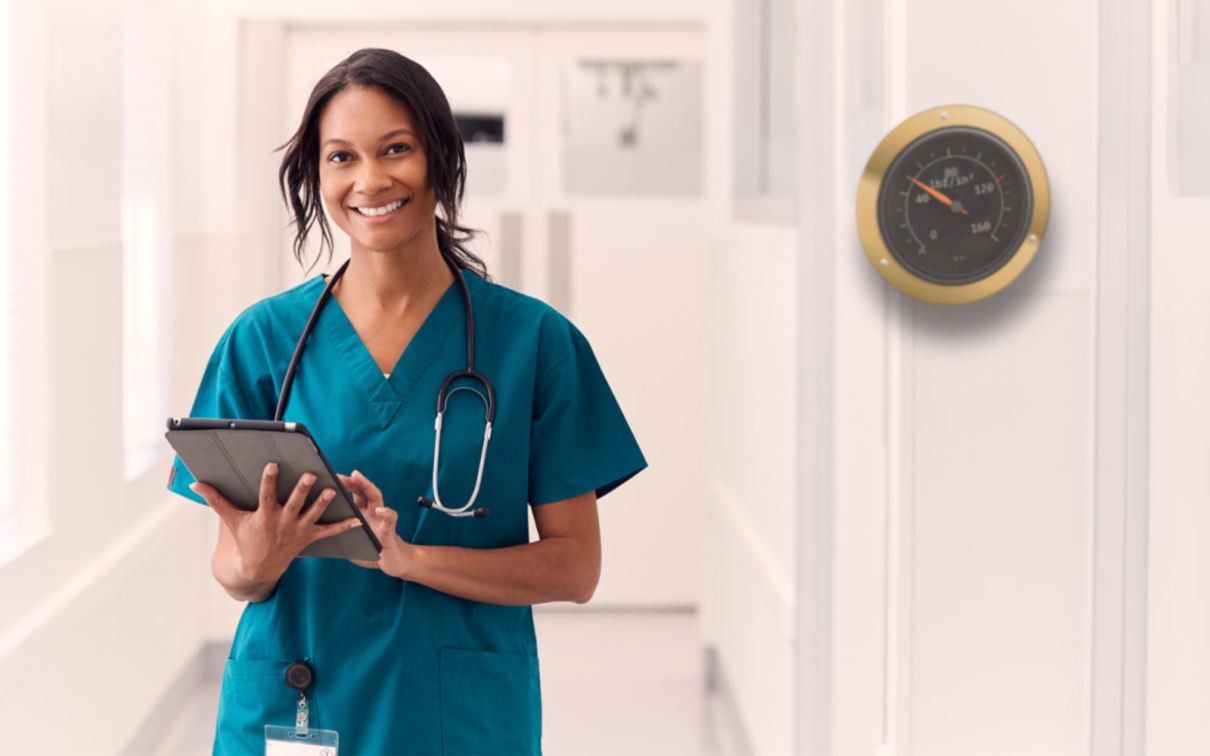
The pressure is {"value": 50, "unit": "psi"}
